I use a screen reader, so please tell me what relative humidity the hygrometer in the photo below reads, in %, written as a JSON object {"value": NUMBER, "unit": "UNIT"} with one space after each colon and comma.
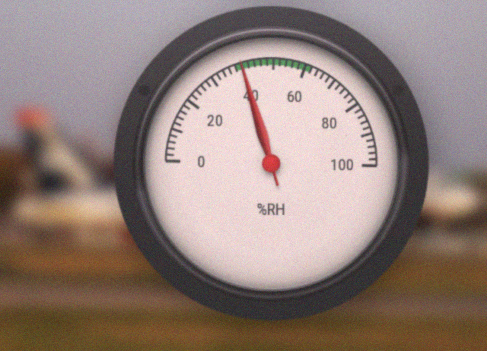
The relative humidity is {"value": 40, "unit": "%"}
